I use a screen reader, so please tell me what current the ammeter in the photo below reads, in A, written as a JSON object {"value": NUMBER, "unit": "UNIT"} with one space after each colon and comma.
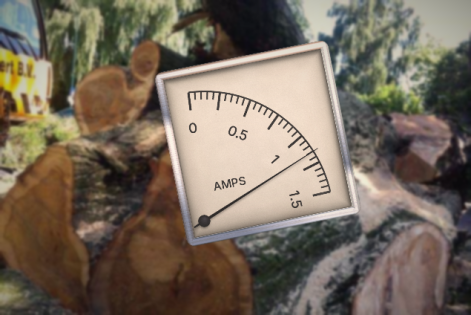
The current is {"value": 1.15, "unit": "A"}
